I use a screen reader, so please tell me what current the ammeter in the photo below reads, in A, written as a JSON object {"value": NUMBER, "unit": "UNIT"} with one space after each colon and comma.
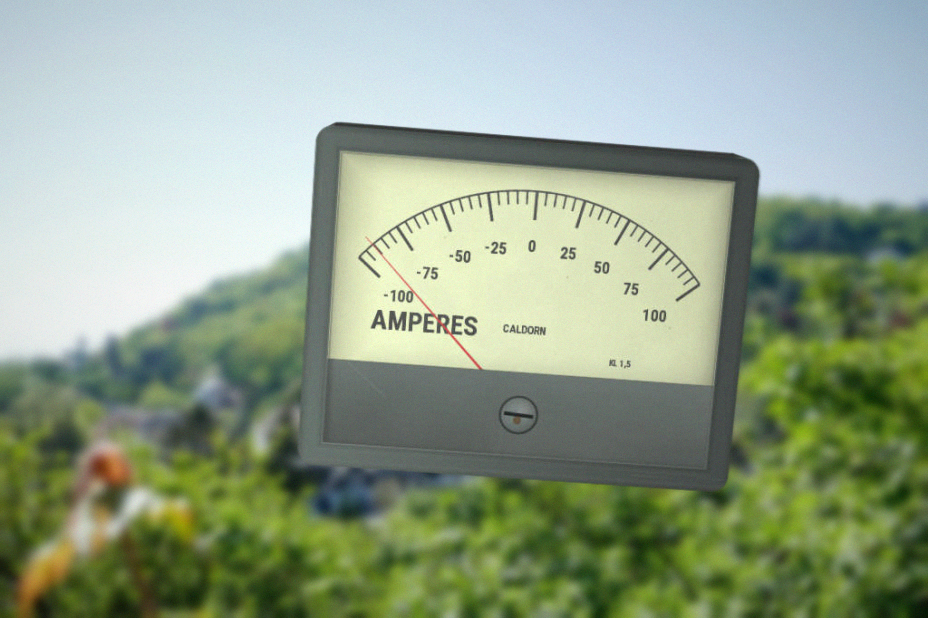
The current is {"value": -90, "unit": "A"}
